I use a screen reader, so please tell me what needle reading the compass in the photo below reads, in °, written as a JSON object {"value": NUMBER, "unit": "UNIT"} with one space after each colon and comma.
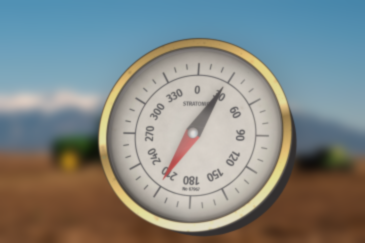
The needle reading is {"value": 210, "unit": "°"}
